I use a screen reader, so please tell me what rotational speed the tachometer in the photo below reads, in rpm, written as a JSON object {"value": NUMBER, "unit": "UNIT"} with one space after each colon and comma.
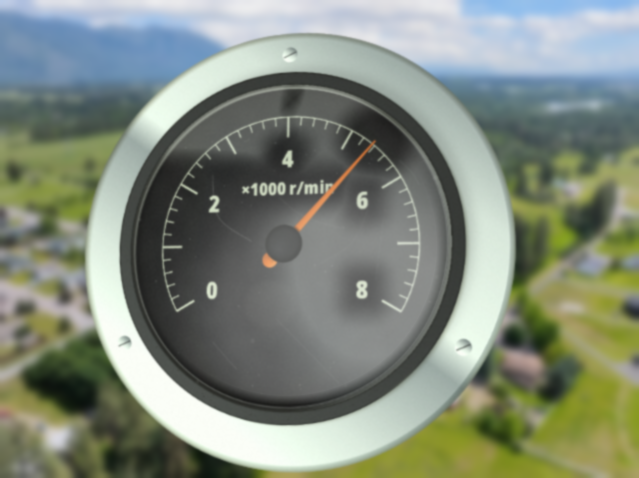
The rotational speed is {"value": 5400, "unit": "rpm"}
